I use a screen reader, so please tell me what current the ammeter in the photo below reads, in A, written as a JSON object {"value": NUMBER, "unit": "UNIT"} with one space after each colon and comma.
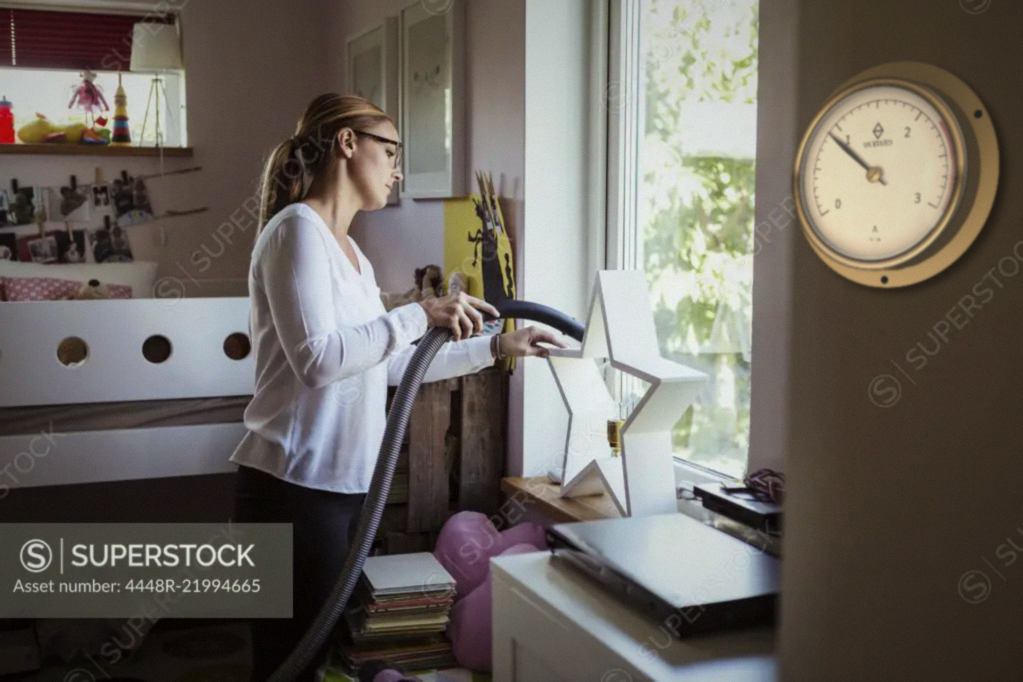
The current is {"value": 0.9, "unit": "A"}
